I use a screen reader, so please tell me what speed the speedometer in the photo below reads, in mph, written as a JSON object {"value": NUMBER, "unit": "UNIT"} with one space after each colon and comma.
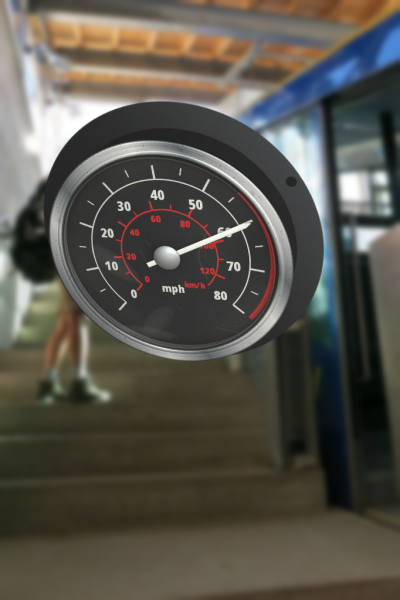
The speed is {"value": 60, "unit": "mph"}
